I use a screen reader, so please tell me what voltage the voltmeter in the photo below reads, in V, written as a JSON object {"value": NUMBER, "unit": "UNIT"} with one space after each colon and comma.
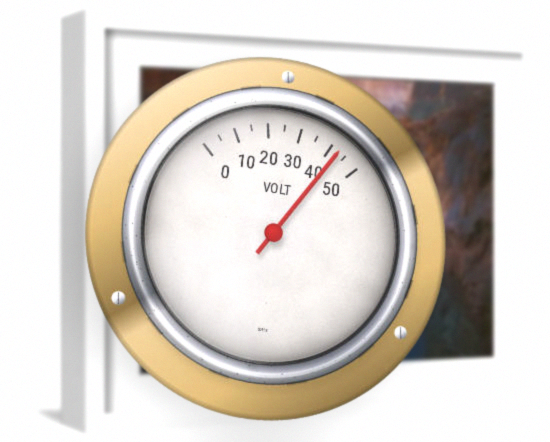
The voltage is {"value": 42.5, "unit": "V"}
